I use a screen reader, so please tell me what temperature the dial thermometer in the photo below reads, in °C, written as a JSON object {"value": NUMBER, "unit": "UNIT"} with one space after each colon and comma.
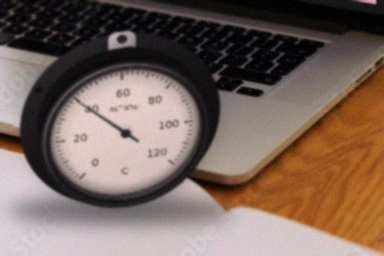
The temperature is {"value": 40, "unit": "°C"}
